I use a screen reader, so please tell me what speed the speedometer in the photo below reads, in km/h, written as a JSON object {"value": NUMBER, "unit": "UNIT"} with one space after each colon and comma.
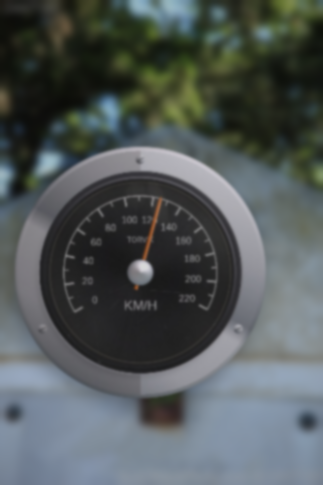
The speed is {"value": 125, "unit": "km/h"}
